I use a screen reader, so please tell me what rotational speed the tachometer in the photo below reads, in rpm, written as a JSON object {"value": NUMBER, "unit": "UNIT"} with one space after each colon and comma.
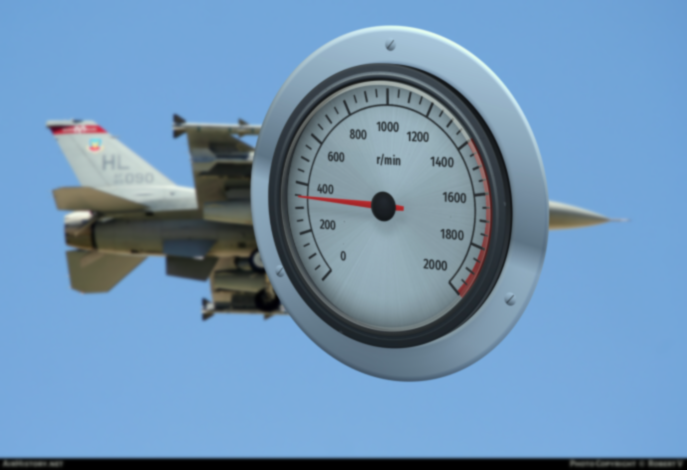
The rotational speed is {"value": 350, "unit": "rpm"}
